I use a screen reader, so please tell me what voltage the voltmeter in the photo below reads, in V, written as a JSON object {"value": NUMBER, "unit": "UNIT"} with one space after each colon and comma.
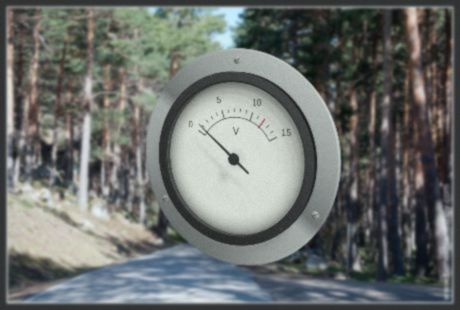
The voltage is {"value": 1, "unit": "V"}
